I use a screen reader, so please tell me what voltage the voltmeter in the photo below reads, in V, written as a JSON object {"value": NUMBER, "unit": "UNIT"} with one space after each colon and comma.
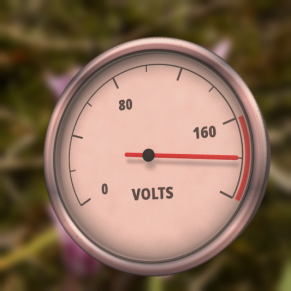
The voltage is {"value": 180, "unit": "V"}
